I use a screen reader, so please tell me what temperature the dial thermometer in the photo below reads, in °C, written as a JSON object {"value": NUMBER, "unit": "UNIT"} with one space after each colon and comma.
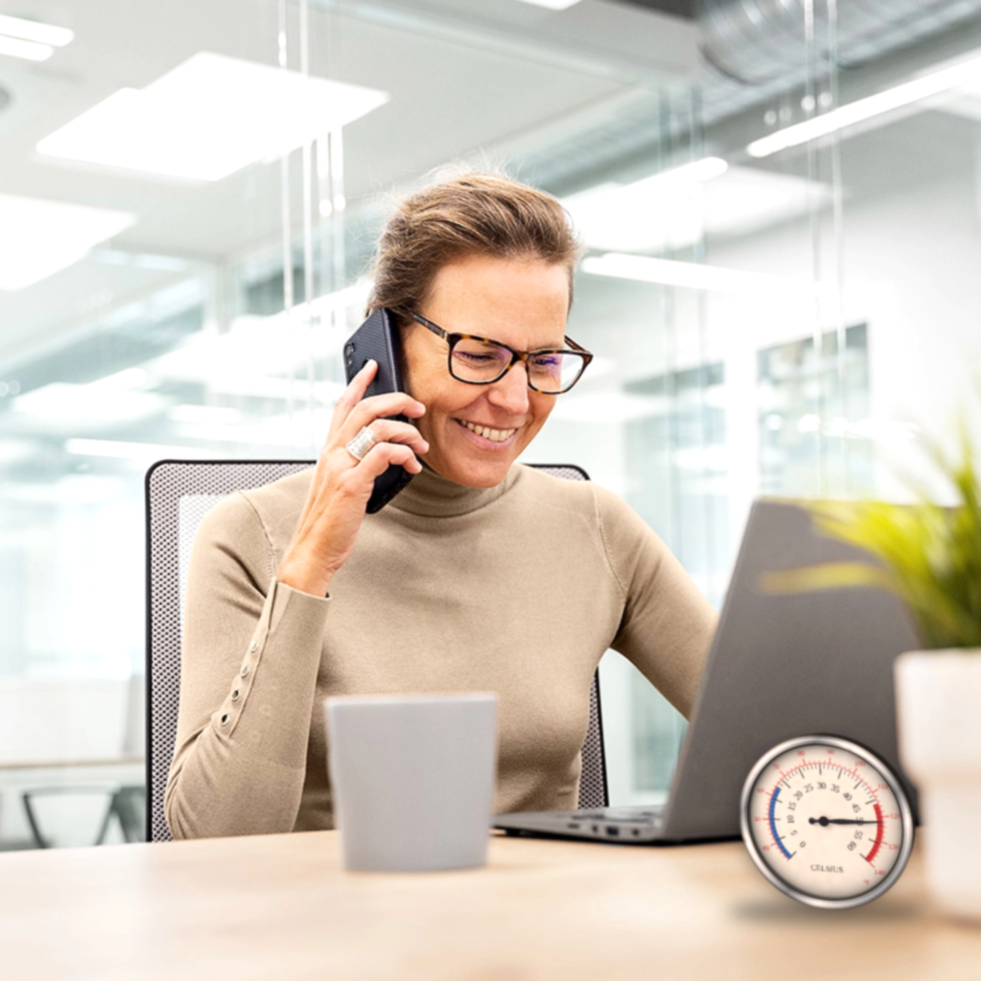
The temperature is {"value": 50, "unit": "°C"}
